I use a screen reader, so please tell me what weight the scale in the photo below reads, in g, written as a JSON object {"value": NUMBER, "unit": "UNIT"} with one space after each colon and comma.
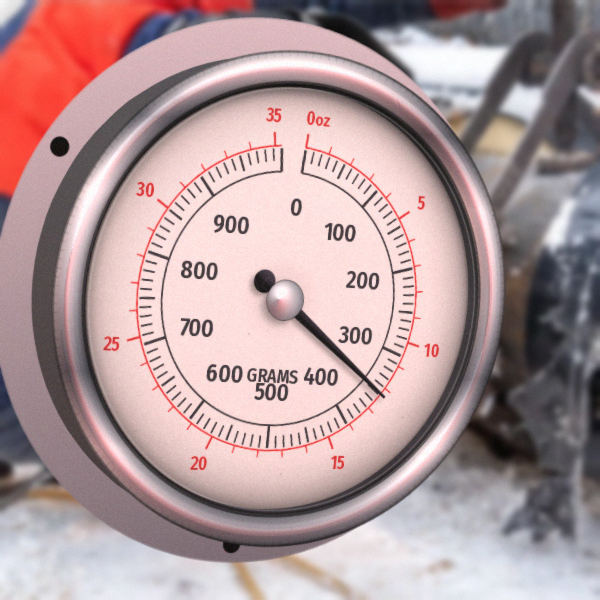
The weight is {"value": 350, "unit": "g"}
